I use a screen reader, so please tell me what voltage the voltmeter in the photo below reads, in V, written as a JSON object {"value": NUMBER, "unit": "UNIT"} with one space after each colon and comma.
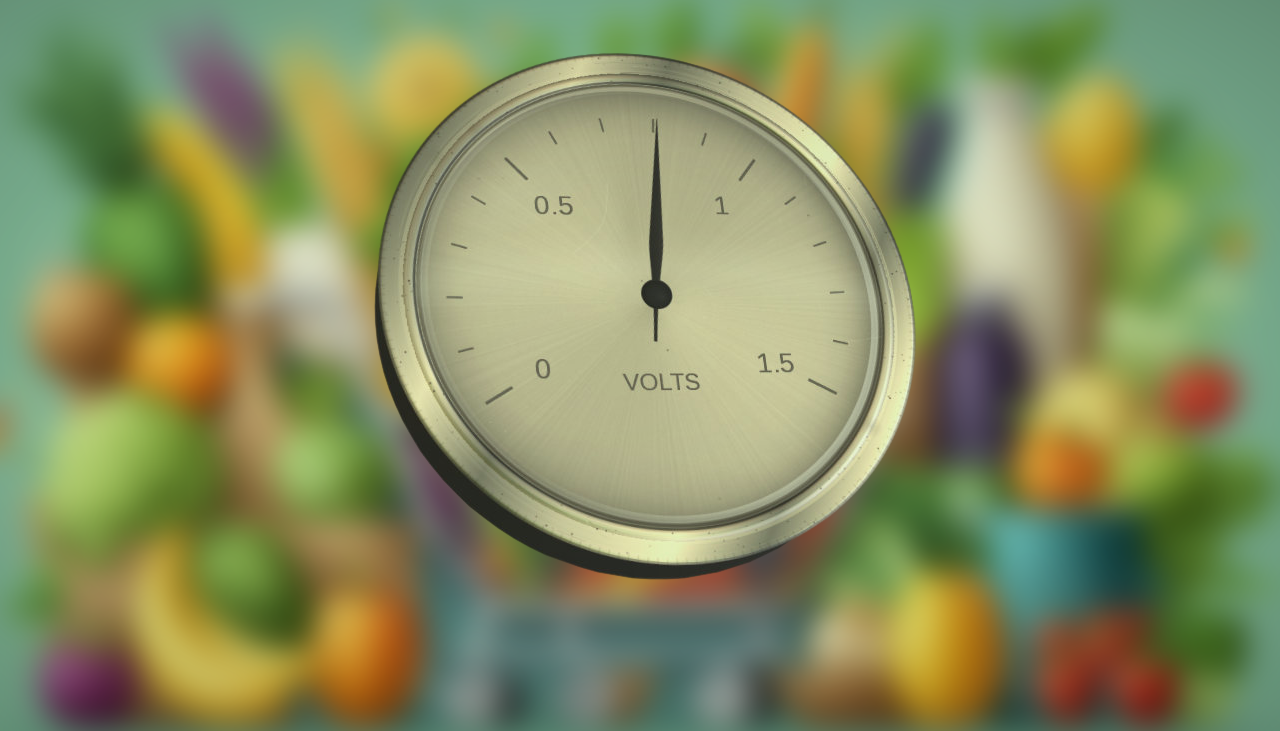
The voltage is {"value": 0.8, "unit": "V"}
